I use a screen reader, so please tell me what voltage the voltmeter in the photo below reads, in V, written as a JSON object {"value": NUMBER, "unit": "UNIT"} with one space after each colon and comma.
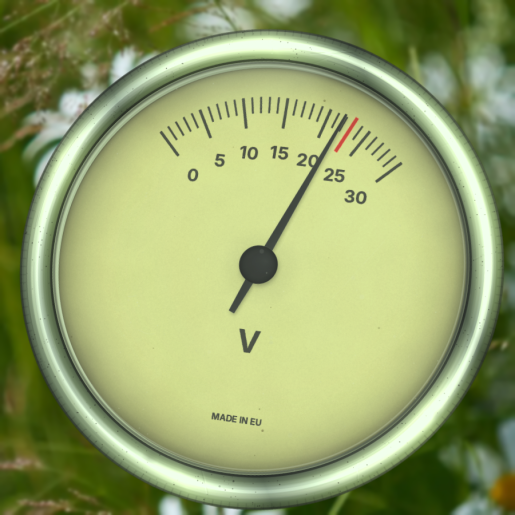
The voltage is {"value": 22, "unit": "V"}
